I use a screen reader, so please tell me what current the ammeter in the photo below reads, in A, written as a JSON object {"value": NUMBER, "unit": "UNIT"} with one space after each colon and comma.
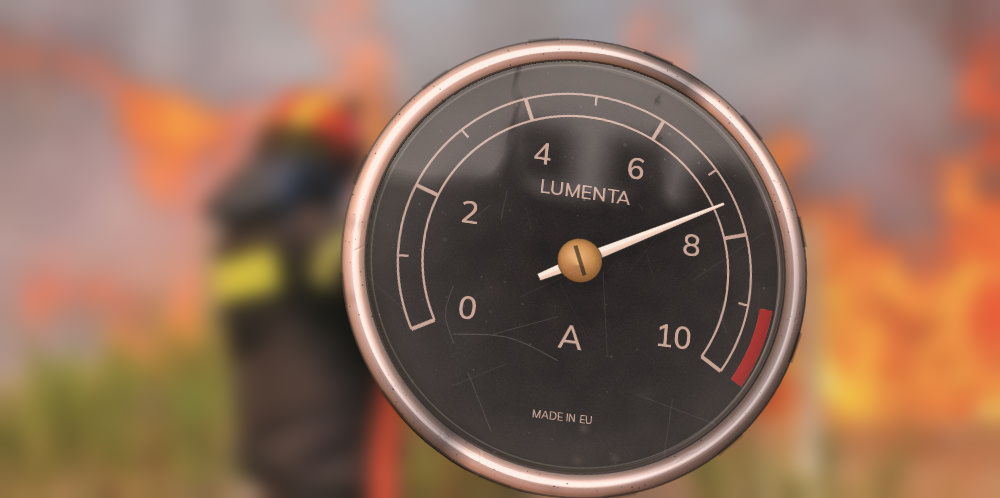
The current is {"value": 7.5, "unit": "A"}
